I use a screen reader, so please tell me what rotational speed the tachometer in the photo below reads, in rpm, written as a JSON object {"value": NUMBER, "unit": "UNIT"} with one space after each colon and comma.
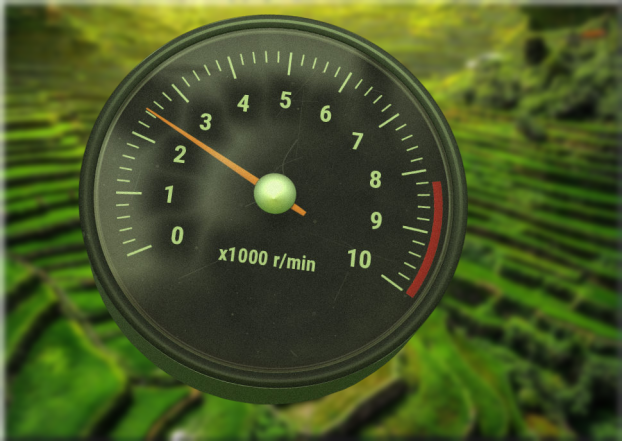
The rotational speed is {"value": 2400, "unit": "rpm"}
